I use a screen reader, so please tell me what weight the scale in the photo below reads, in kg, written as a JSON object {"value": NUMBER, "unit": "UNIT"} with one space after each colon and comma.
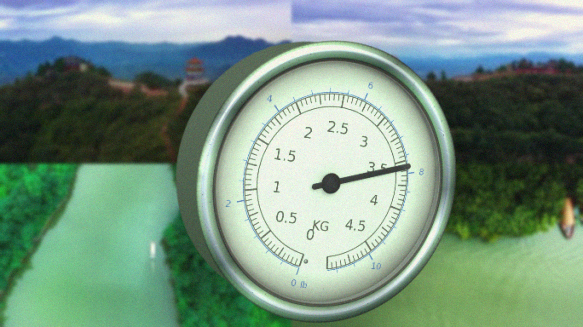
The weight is {"value": 3.55, "unit": "kg"}
